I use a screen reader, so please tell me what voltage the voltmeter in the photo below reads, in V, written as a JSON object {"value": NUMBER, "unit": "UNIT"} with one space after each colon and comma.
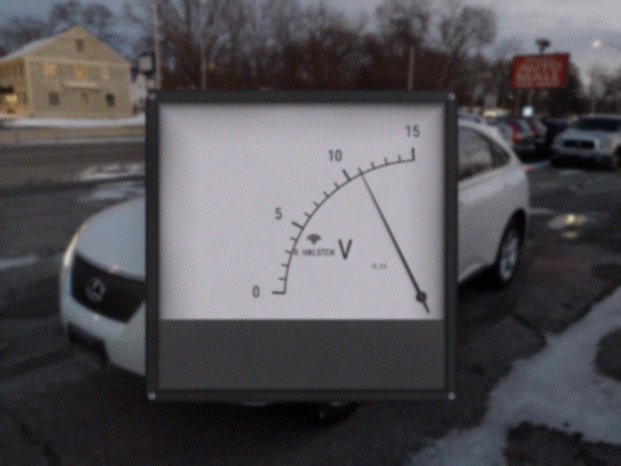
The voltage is {"value": 11, "unit": "V"}
